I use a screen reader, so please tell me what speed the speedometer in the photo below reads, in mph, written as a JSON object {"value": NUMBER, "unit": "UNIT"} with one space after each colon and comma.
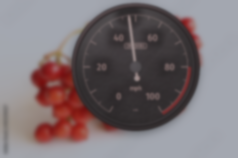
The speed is {"value": 47.5, "unit": "mph"}
